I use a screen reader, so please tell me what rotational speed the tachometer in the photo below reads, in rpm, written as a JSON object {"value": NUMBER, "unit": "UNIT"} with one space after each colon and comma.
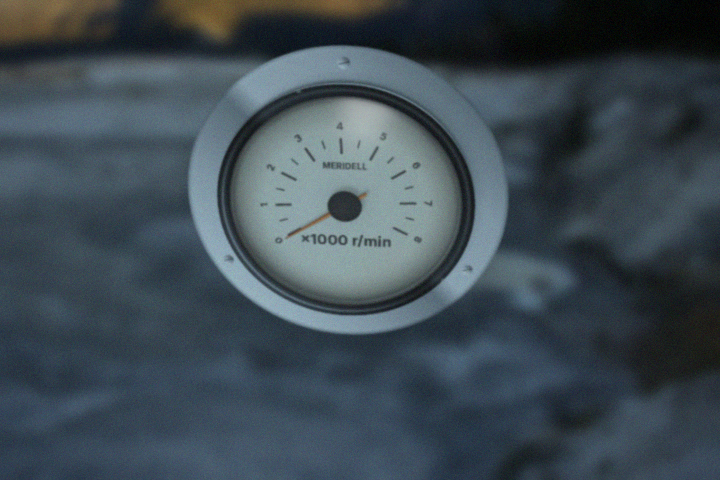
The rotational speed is {"value": 0, "unit": "rpm"}
